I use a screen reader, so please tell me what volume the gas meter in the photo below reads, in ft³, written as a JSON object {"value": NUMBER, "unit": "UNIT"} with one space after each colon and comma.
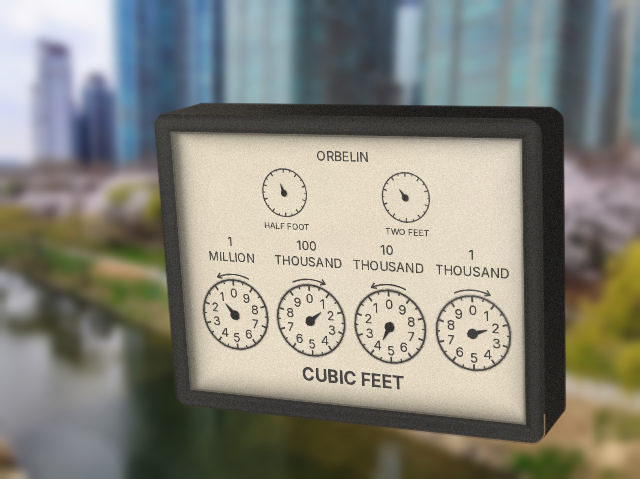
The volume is {"value": 114200, "unit": "ft³"}
